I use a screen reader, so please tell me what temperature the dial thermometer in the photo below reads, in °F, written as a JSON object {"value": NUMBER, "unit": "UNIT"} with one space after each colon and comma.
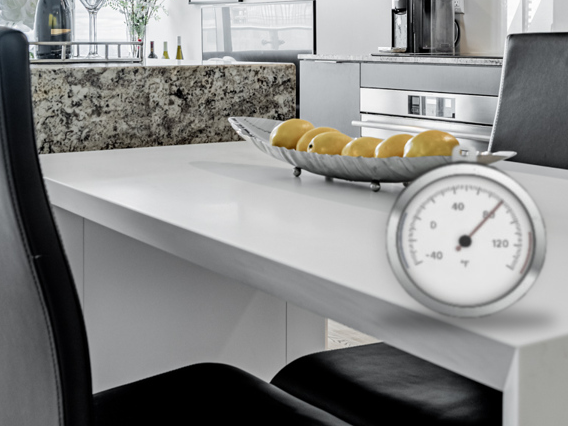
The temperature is {"value": 80, "unit": "°F"}
